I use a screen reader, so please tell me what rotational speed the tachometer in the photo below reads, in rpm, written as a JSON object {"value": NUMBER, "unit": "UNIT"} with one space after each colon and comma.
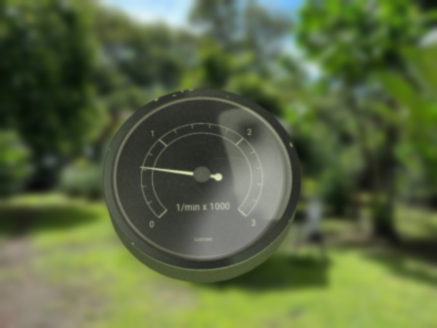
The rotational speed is {"value": 600, "unit": "rpm"}
